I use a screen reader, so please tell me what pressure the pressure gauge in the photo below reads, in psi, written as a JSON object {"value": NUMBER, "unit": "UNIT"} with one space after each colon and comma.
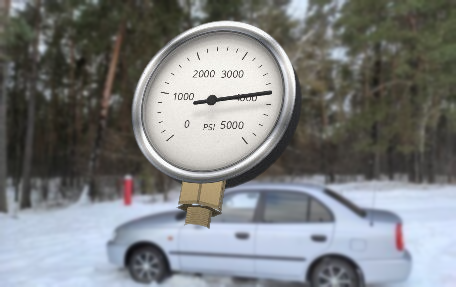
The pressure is {"value": 4000, "unit": "psi"}
